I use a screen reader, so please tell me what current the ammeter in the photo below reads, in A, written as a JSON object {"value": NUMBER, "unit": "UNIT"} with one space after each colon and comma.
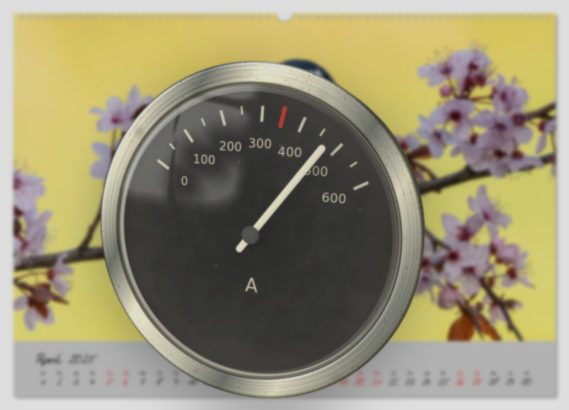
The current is {"value": 475, "unit": "A"}
